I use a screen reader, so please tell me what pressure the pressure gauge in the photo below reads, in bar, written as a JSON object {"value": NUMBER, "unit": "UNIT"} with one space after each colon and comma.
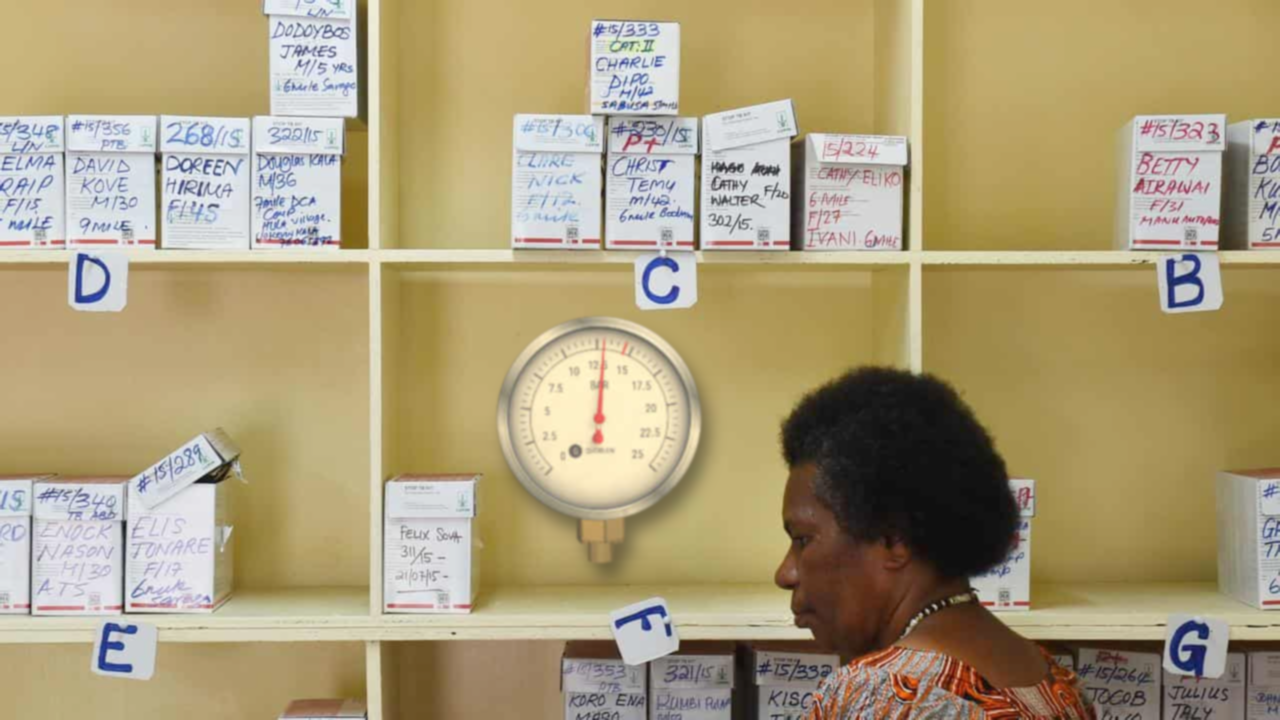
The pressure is {"value": 13, "unit": "bar"}
